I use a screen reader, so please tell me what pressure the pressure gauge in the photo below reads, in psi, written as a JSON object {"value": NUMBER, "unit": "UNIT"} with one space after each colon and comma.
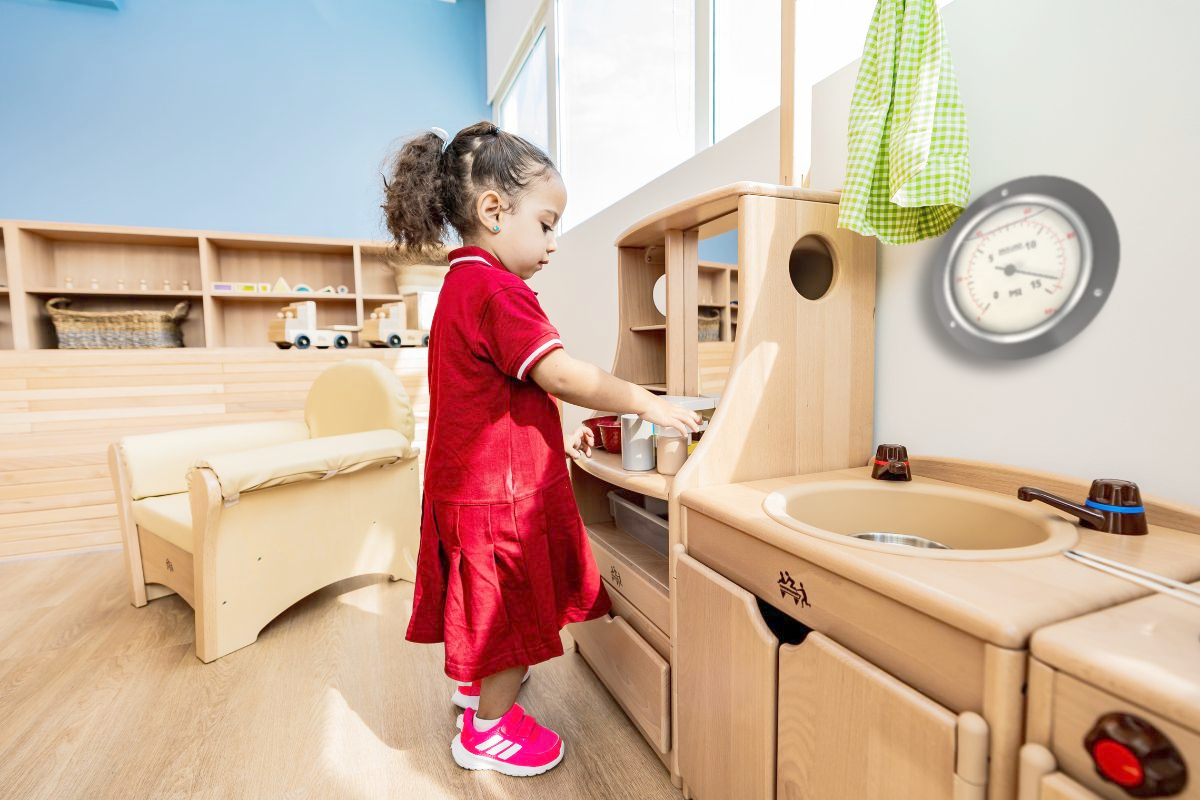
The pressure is {"value": 14, "unit": "psi"}
